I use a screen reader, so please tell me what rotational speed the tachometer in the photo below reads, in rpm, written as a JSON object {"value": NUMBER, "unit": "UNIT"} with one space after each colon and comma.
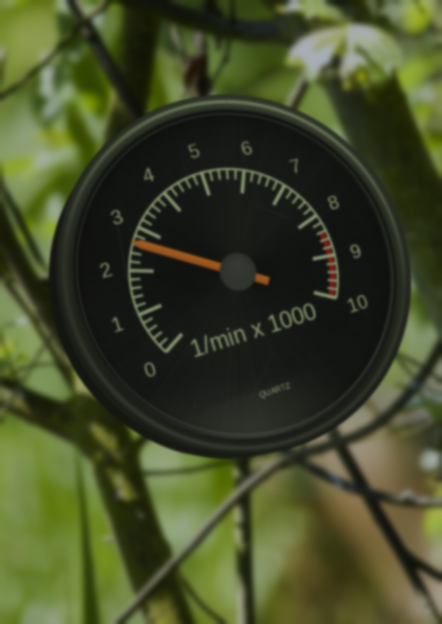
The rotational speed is {"value": 2600, "unit": "rpm"}
